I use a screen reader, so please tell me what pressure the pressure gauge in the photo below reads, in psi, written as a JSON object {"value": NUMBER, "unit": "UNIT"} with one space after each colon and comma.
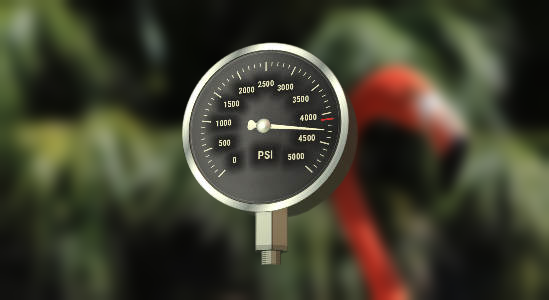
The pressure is {"value": 4300, "unit": "psi"}
